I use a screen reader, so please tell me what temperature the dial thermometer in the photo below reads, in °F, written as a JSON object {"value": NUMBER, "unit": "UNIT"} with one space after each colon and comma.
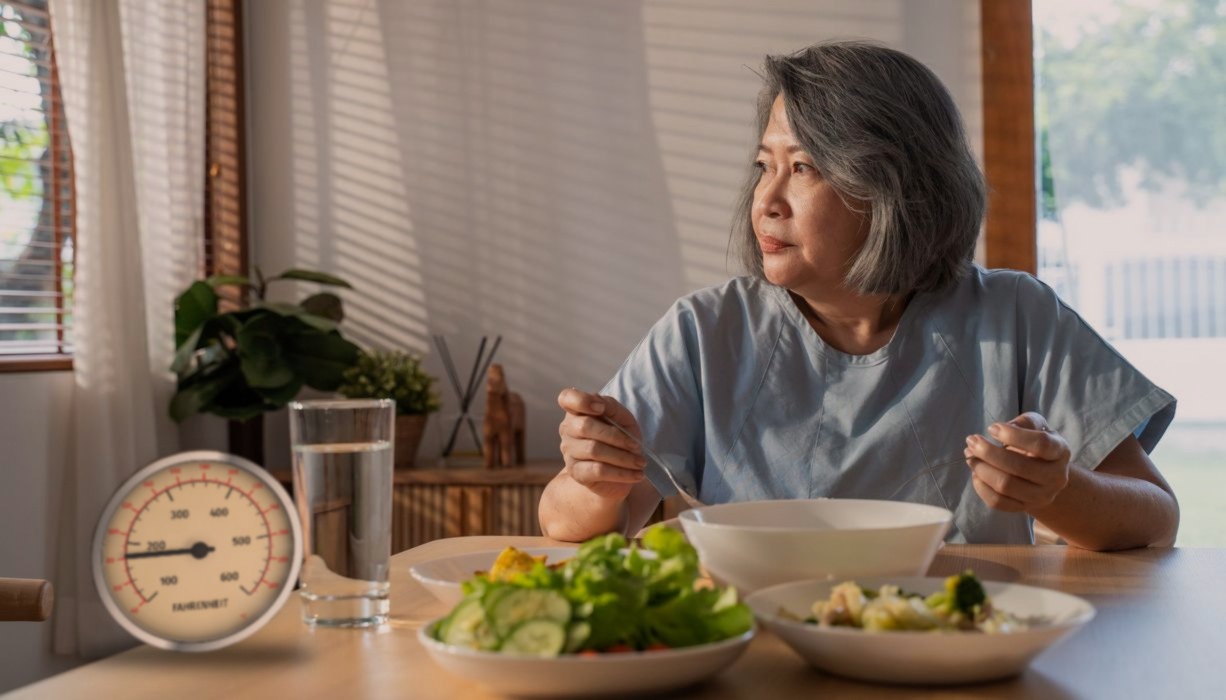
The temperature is {"value": 180, "unit": "°F"}
